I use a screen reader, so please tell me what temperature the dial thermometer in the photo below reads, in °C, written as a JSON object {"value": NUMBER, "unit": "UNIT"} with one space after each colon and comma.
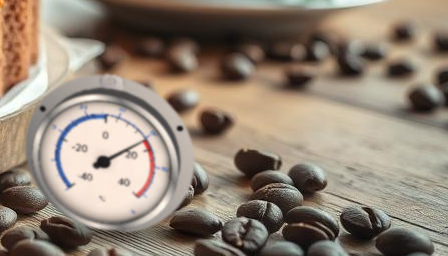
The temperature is {"value": 16, "unit": "°C"}
